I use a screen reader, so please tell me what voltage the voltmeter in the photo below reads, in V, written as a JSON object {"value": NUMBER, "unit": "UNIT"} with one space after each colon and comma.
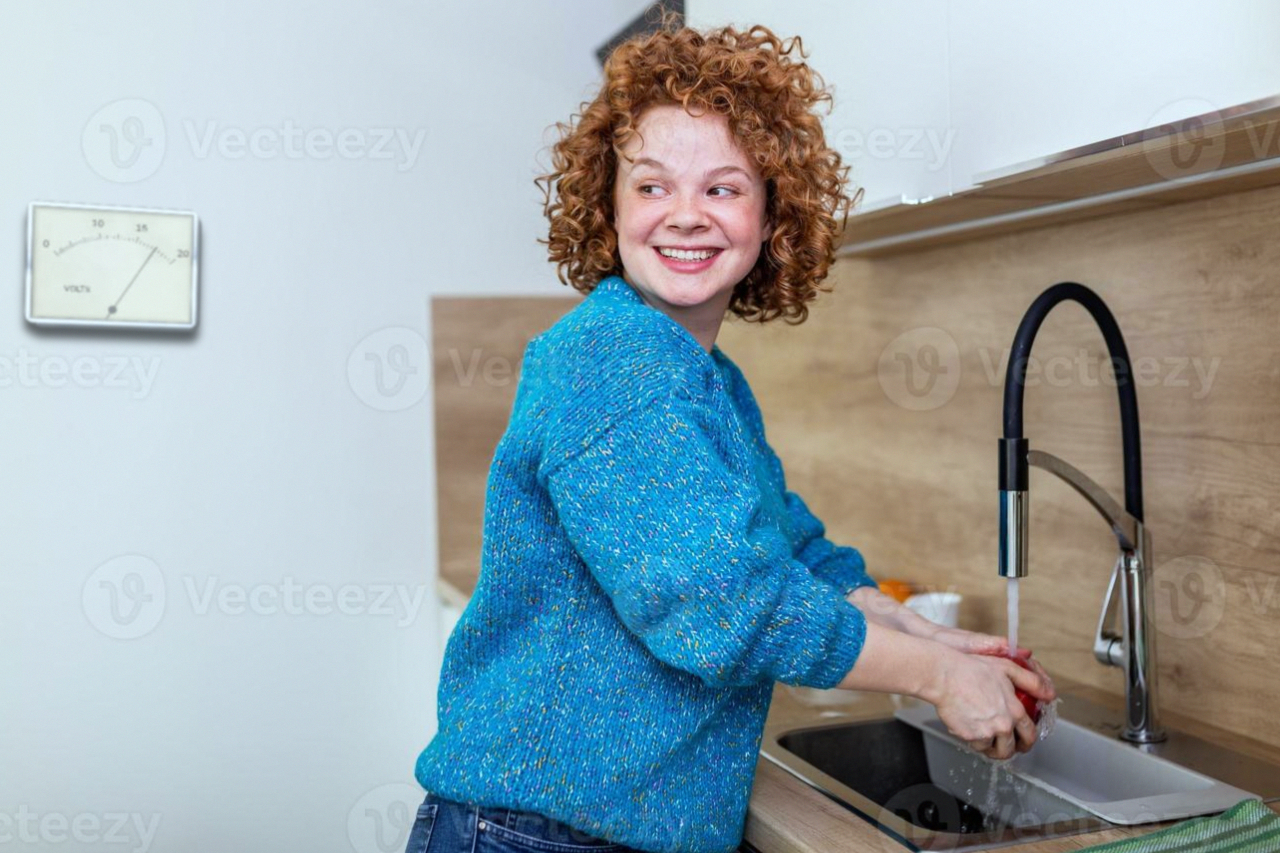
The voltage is {"value": 17.5, "unit": "V"}
